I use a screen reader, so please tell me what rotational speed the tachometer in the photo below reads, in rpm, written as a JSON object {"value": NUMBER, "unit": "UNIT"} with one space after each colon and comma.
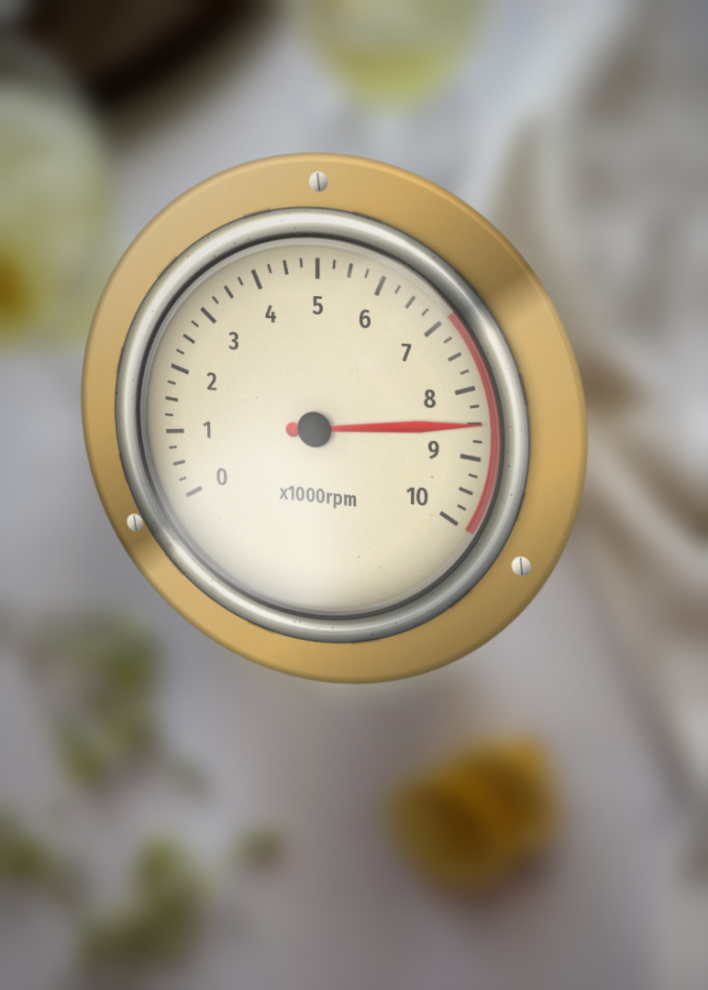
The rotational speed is {"value": 8500, "unit": "rpm"}
